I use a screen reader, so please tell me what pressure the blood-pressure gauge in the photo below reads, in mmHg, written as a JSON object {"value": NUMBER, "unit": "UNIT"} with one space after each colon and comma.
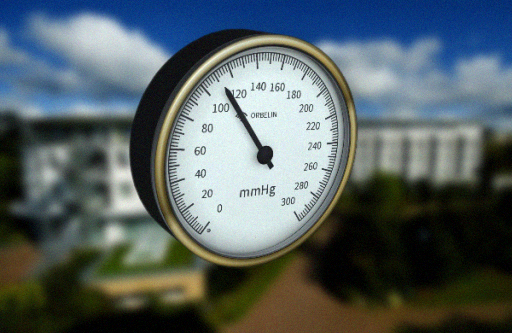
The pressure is {"value": 110, "unit": "mmHg"}
